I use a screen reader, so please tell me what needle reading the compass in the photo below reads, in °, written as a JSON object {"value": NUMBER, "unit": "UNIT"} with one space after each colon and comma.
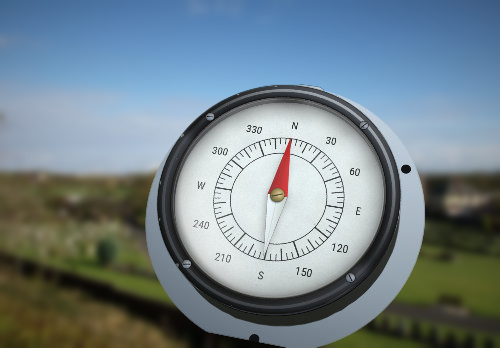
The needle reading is {"value": 0, "unit": "°"}
